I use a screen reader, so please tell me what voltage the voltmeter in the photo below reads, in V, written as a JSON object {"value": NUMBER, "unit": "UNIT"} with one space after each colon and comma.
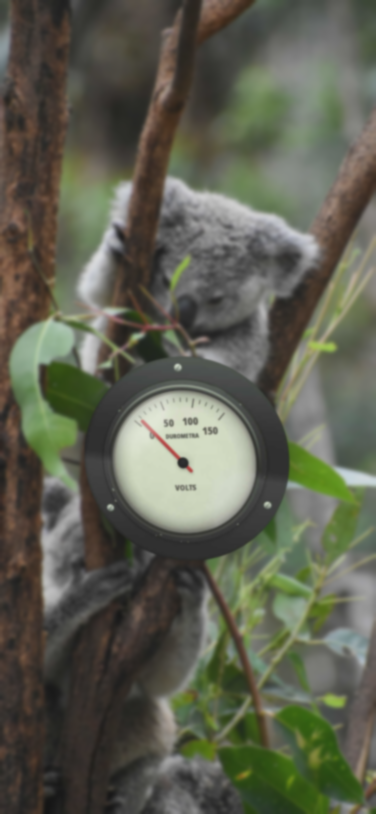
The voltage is {"value": 10, "unit": "V"}
